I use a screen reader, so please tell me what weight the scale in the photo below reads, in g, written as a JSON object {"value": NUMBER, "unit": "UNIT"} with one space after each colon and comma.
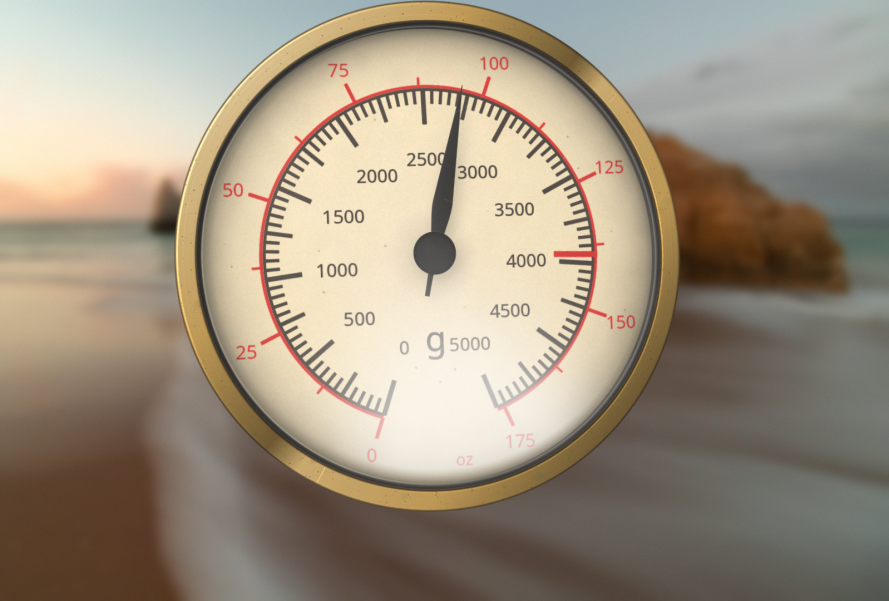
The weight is {"value": 2700, "unit": "g"}
